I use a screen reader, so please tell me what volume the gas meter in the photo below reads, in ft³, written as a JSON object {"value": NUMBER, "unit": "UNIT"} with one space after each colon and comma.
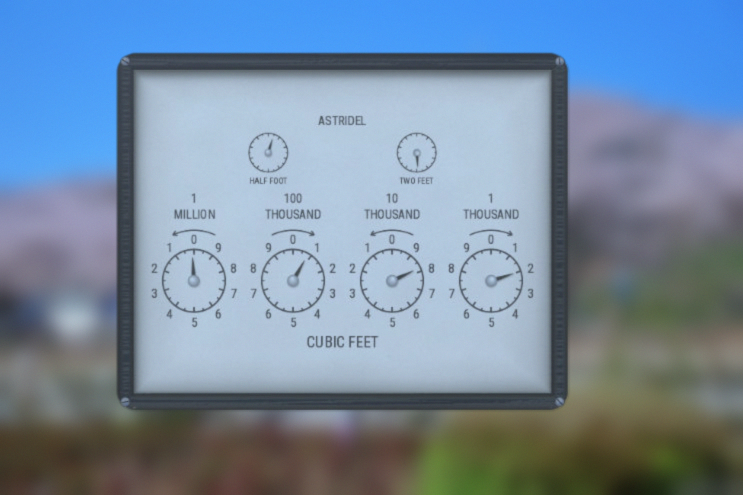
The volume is {"value": 8200, "unit": "ft³"}
